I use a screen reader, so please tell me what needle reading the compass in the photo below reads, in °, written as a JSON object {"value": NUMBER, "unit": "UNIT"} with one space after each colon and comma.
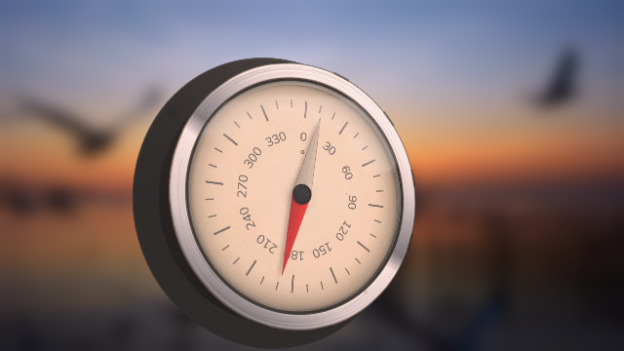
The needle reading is {"value": 190, "unit": "°"}
